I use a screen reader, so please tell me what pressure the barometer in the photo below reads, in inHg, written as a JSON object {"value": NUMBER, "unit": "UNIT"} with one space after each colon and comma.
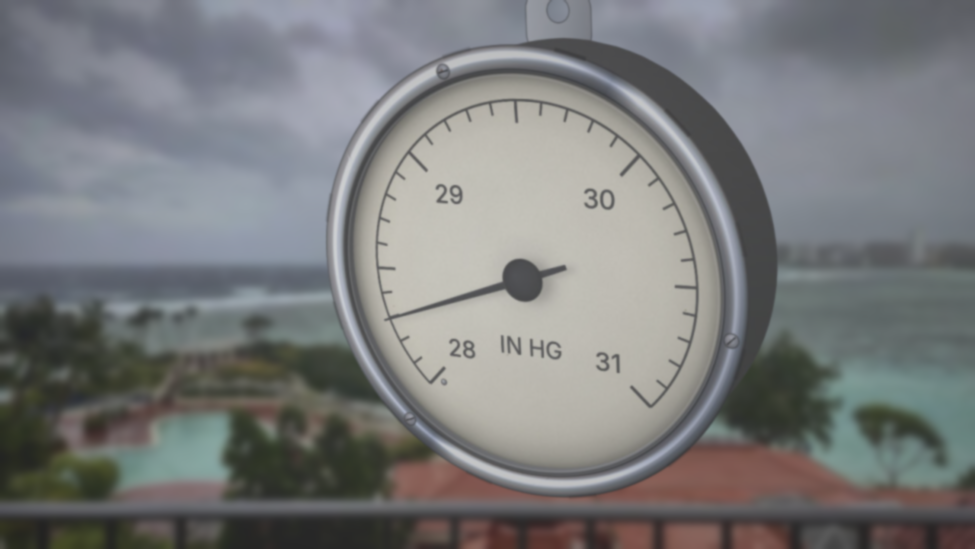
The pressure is {"value": 28.3, "unit": "inHg"}
